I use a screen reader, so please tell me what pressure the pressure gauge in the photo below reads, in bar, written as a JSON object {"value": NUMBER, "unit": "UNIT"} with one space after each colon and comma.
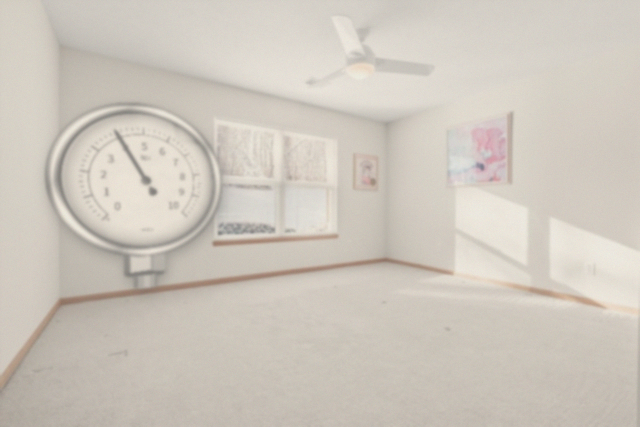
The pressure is {"value": 4, "unit": "bar"}
